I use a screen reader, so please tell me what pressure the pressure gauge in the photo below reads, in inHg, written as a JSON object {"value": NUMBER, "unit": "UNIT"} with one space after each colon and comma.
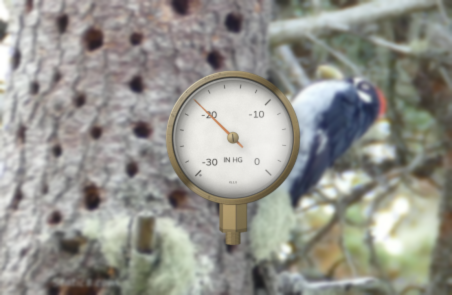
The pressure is {"value": -20, "unit": "inHg"}
